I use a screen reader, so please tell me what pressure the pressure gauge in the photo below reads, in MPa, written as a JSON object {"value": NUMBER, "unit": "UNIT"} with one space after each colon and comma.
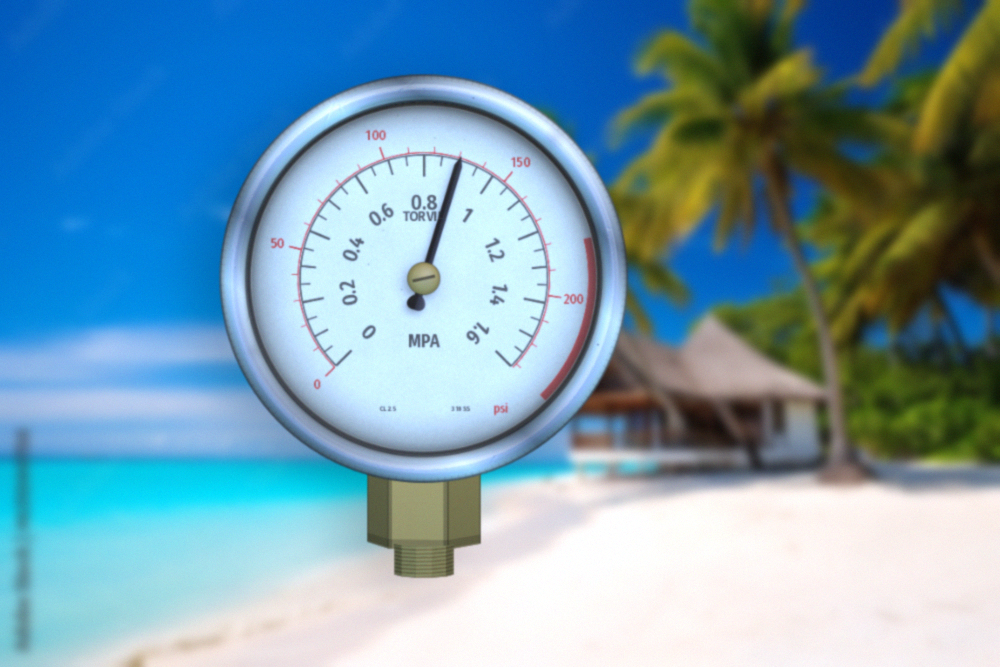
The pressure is {"value": 0.9, "unit": "MPa"}
